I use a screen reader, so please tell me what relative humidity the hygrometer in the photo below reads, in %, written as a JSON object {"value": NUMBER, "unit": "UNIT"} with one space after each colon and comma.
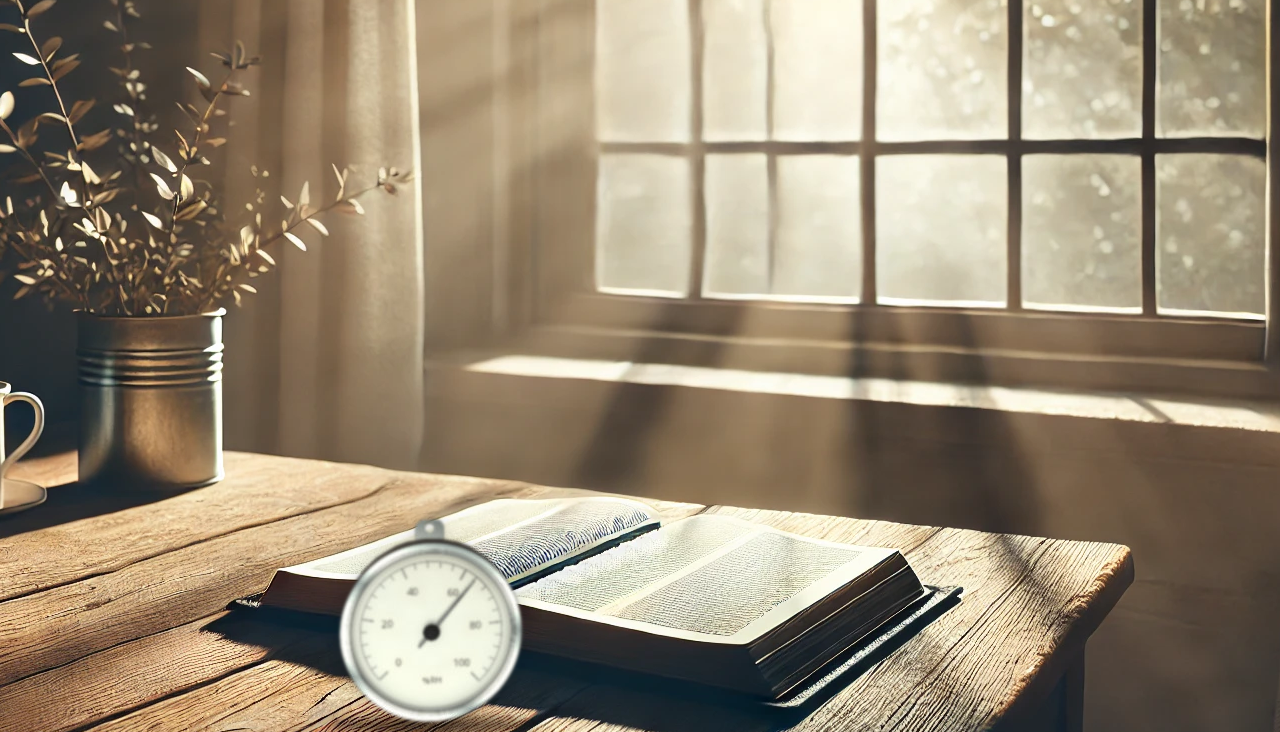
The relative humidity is {"value": 64, "unit": "%"}
